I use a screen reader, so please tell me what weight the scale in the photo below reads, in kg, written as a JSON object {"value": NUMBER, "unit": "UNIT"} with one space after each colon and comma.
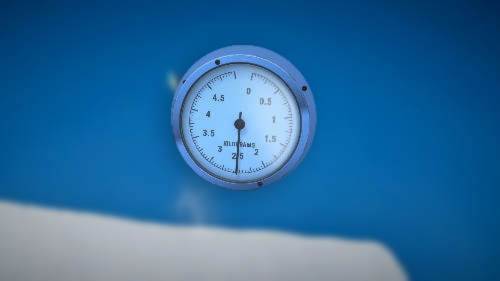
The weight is {"value": 2.5, "unit": "kg"}
